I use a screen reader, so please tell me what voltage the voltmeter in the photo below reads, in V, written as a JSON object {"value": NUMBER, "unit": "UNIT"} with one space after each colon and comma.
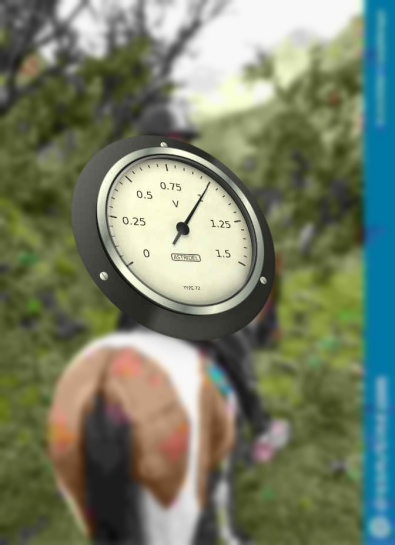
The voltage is {"value": 1, "unit": "V"}
